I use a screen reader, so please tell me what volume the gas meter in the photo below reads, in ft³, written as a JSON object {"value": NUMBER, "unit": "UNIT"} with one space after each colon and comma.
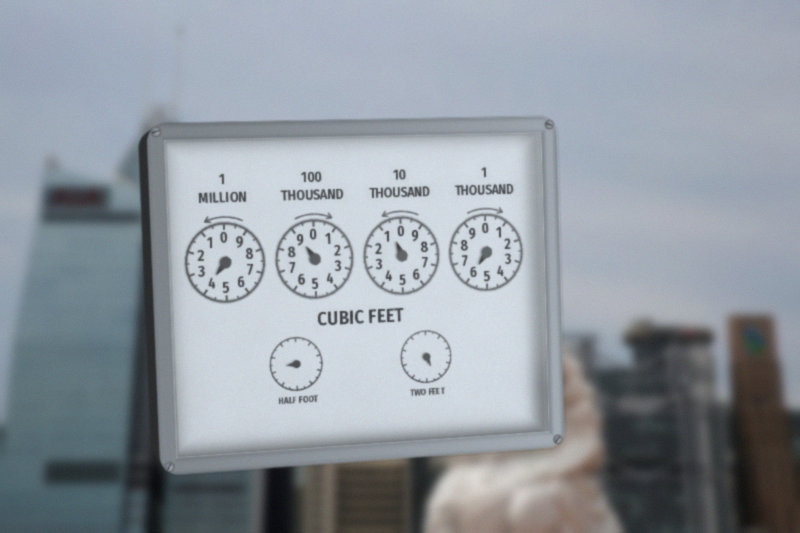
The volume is {"value": 390600, "unit": "ft³"}
